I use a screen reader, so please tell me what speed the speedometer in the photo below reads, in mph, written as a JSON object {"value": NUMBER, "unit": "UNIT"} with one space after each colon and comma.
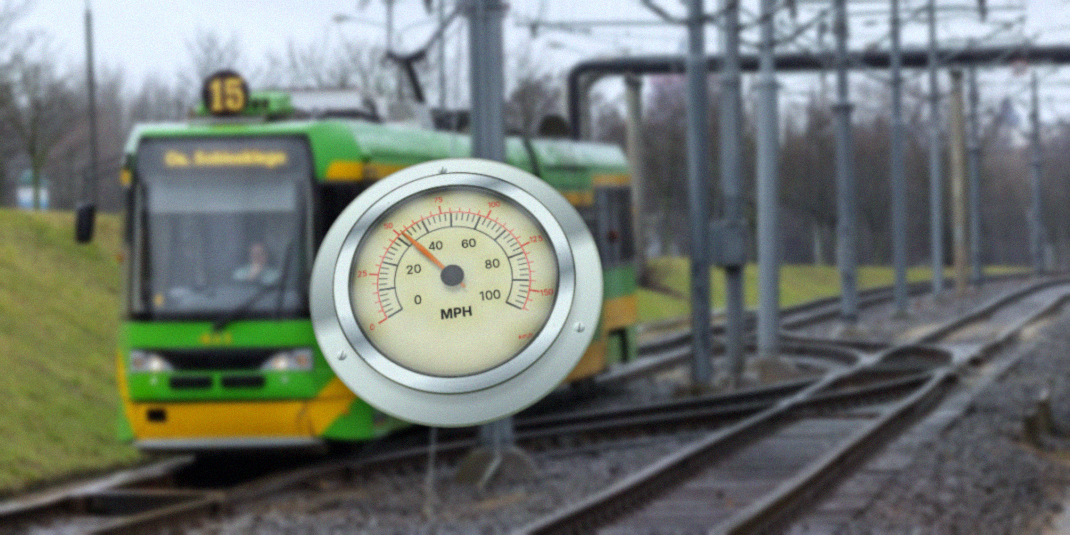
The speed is {"value": 32, "unit": "mph"}
